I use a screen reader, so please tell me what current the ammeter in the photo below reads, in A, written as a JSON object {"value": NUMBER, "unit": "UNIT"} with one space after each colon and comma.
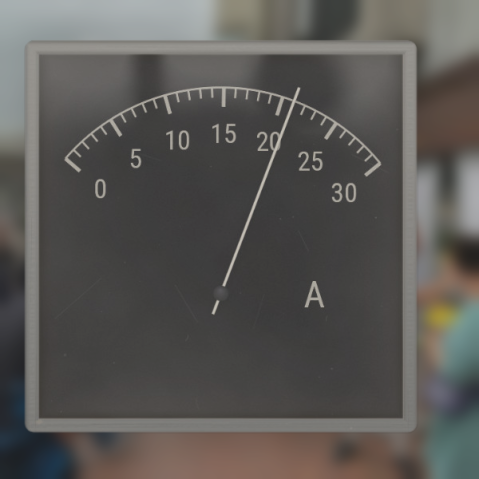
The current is {"value": 21, "unit": "A"}
